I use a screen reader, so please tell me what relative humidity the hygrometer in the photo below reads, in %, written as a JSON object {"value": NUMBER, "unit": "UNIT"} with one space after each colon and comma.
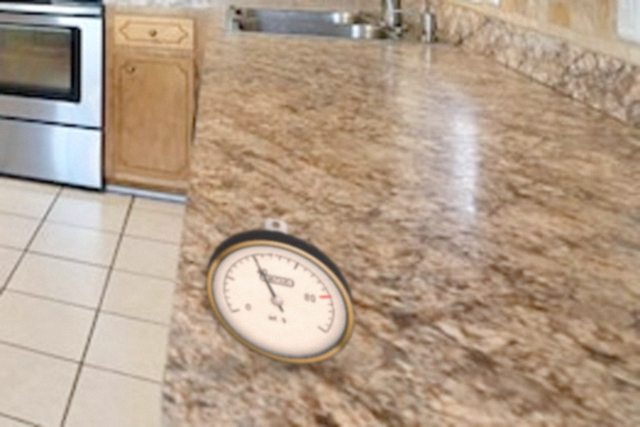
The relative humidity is {"value": 40, "unit": "%"}
